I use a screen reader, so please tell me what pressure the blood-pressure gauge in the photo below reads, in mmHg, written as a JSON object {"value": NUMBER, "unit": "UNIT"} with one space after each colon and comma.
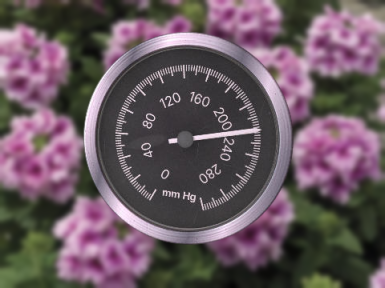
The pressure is {"value": 220, "unit": "mmHg"}
